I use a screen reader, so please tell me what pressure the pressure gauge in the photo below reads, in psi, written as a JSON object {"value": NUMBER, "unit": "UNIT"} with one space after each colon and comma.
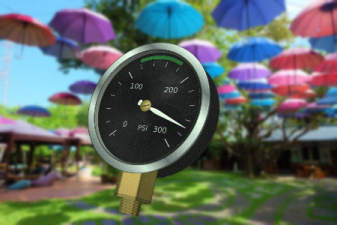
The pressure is {"value": 270, "unit": "psi"}
